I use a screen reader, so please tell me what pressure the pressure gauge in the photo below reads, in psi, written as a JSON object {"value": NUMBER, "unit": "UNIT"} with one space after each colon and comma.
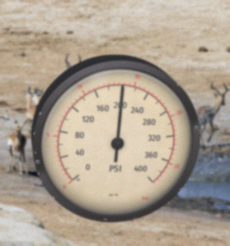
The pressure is {"value": 200, "unit": "psi"}
